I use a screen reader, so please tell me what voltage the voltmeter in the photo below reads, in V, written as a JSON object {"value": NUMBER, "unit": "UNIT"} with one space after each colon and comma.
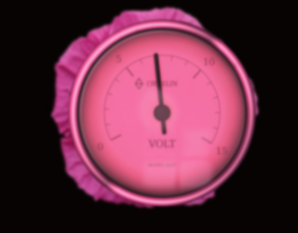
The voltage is {"value": 7, "unit": "V"}
